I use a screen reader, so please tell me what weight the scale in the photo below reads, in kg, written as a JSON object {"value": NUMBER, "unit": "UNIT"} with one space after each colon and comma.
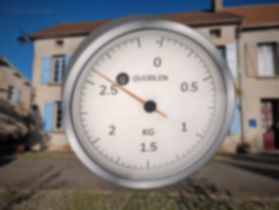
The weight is {"value": 2.6, "unit": "kg"}
